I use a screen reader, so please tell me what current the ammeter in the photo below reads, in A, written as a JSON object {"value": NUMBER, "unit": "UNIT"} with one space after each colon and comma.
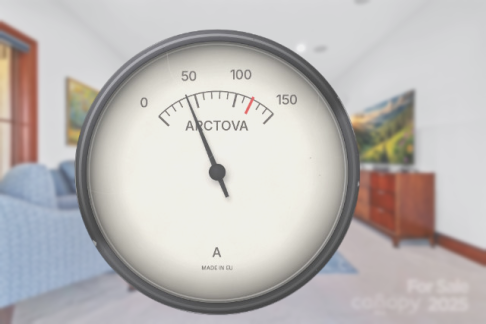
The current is {"value": 40, "unit": "A"}
